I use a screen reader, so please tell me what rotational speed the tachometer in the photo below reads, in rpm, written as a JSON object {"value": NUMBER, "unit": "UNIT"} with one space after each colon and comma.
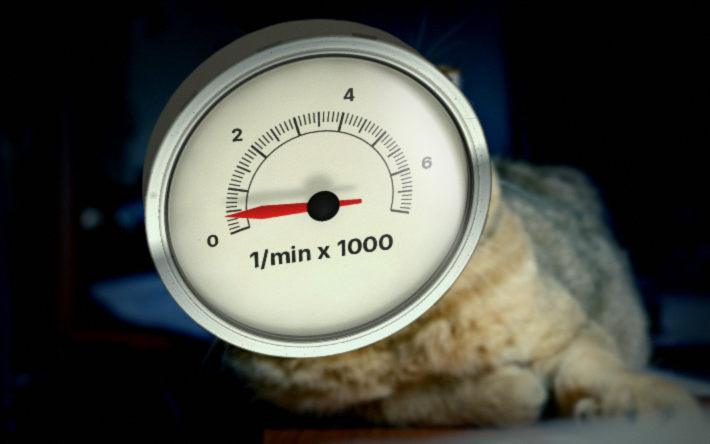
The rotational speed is {"value": 500, "unit": "rpm"}
